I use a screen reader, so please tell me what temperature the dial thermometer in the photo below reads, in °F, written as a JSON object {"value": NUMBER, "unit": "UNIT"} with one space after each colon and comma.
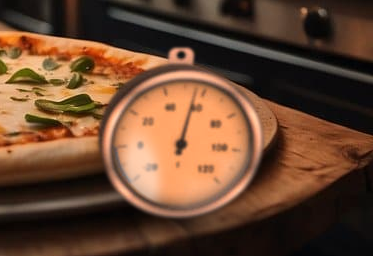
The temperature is {"value": 55, "unit": "°F"}
